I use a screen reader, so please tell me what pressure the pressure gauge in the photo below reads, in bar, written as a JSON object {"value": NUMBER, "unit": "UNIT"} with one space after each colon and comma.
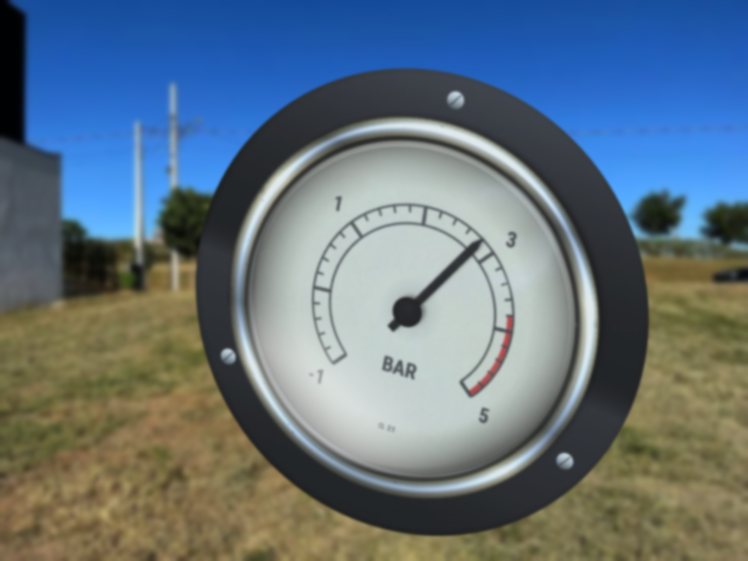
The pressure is {"value": 2.8, "unit": "bar"}
